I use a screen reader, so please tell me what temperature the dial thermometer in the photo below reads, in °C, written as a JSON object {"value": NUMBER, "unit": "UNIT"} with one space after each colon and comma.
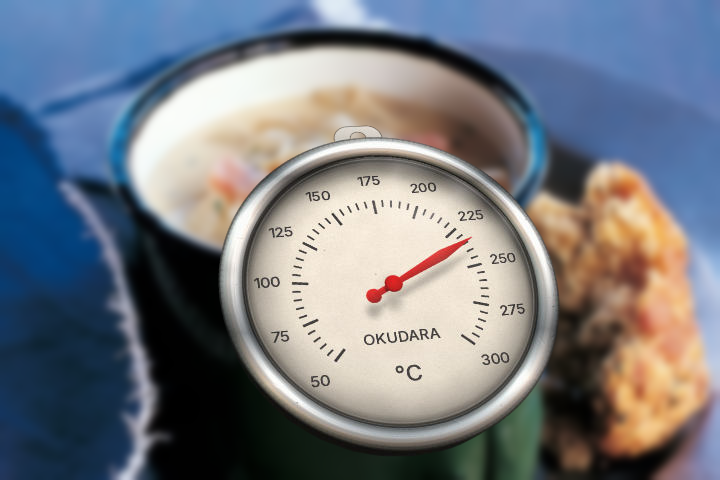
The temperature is {"value": 235, "unit": "°C"}
